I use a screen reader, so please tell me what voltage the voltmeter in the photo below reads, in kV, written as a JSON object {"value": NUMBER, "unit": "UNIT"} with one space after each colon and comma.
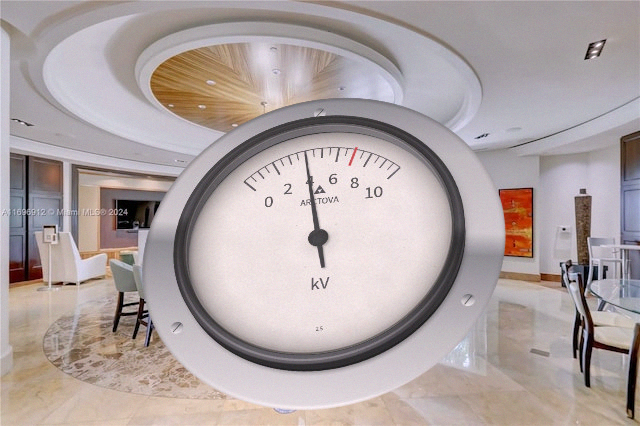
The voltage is {"value": 4, "unit": "kV"}
